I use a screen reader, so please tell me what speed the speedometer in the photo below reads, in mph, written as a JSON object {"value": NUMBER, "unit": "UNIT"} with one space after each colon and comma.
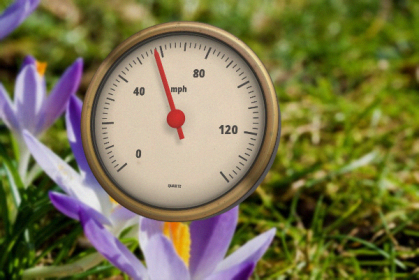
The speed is {"value": 58, "unit": "mph"}
